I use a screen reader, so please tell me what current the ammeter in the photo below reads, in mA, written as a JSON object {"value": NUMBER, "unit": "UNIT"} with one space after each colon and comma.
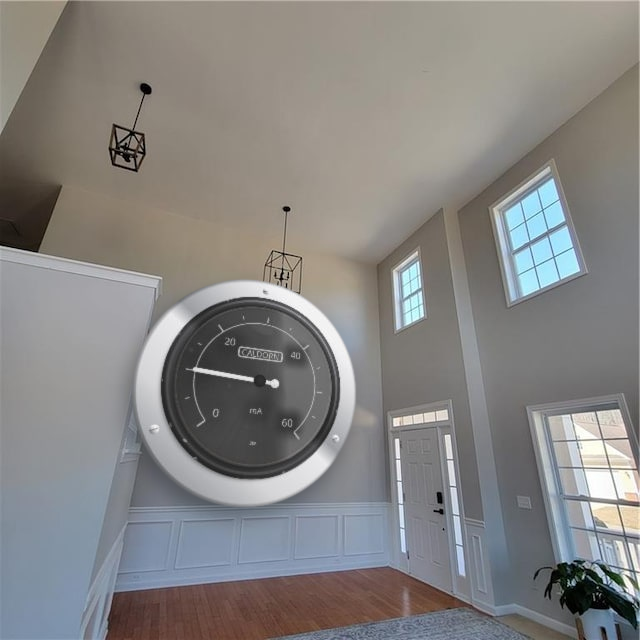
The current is {"value": 10, "unit": "mA"}
